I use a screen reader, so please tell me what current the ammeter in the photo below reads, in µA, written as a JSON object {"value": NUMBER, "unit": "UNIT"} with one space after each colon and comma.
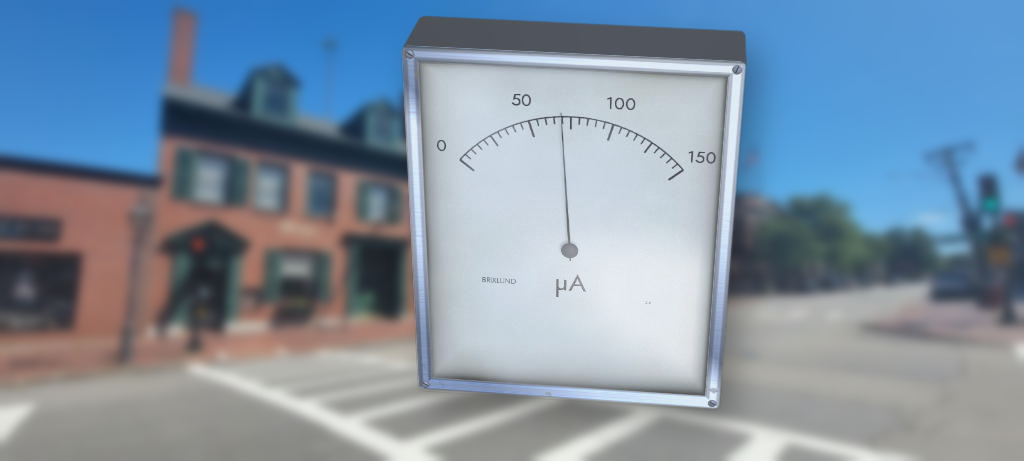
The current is {"value": 70, "unit": "µA"}
